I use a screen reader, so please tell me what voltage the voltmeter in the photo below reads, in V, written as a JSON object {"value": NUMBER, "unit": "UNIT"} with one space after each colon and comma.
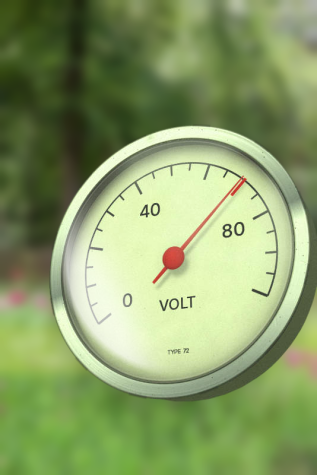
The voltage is {"value": 70, "unit": "V"}
